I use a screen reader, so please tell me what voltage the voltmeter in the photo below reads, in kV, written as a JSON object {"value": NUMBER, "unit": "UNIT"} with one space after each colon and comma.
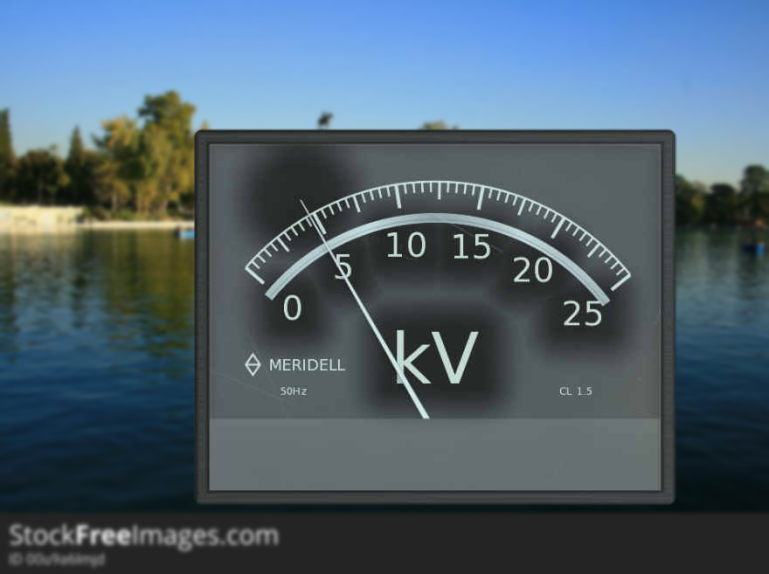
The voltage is {"value": 4.75, "unit": "kV"}
